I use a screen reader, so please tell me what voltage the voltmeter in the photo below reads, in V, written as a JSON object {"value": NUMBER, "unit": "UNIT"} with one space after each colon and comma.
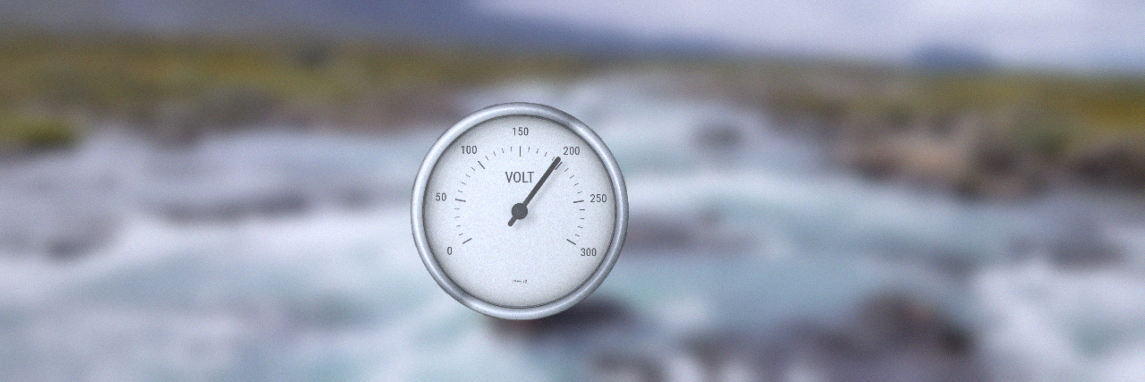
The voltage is {"value": 195, "unit": "V"}
